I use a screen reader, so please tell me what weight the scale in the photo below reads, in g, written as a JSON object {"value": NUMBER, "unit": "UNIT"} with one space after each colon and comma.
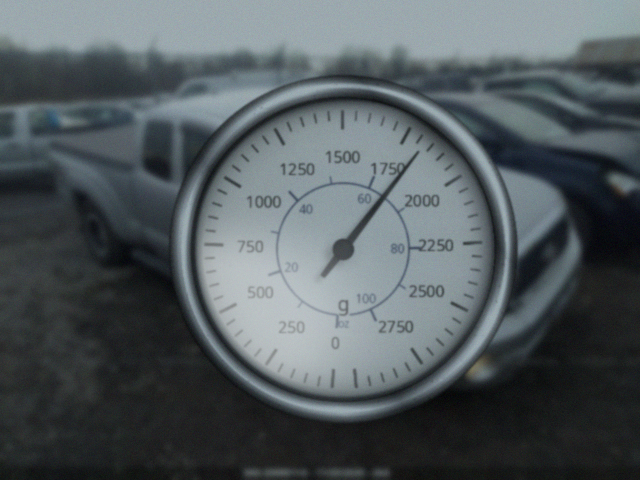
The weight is {"value": 1825, "unit": "g"}
